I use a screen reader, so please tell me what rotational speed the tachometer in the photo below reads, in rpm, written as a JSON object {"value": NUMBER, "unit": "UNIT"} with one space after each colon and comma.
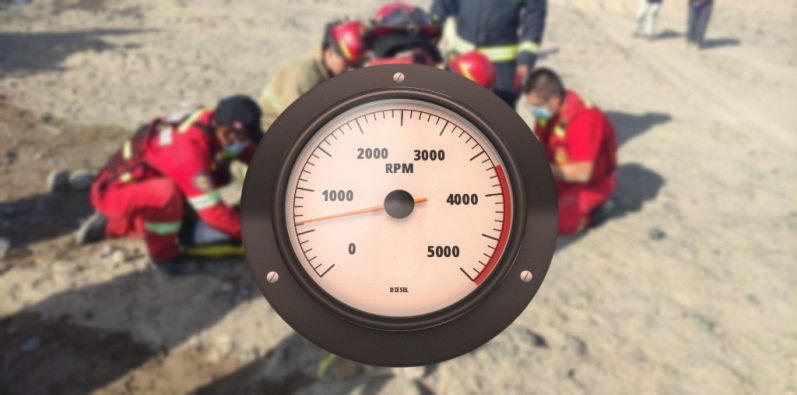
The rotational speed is {"value": 600, "unit": "rpm"}
